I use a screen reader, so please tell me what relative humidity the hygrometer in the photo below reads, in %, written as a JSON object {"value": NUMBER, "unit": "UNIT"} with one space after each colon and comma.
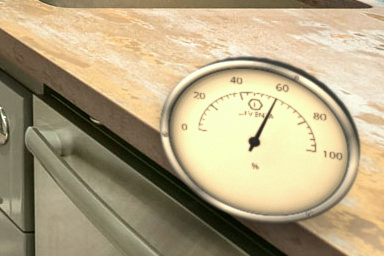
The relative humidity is {"value": 60, "unit": "%"}
